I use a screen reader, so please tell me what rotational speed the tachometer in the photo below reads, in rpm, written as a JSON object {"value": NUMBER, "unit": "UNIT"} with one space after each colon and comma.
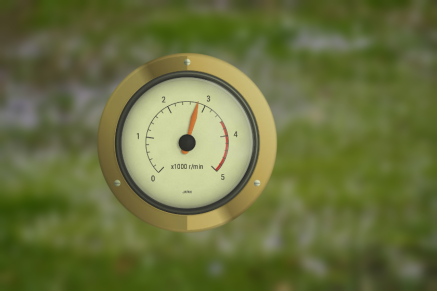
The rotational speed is {"value": 2800, "unit": "rpm"}
